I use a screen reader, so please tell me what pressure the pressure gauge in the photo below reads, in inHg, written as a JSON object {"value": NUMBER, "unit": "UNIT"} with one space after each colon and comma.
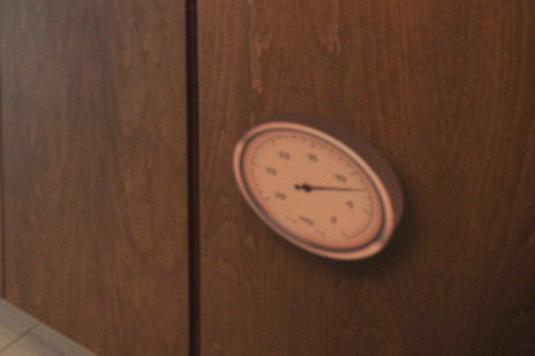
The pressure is {"value": -8, "unit": "inHg"}
